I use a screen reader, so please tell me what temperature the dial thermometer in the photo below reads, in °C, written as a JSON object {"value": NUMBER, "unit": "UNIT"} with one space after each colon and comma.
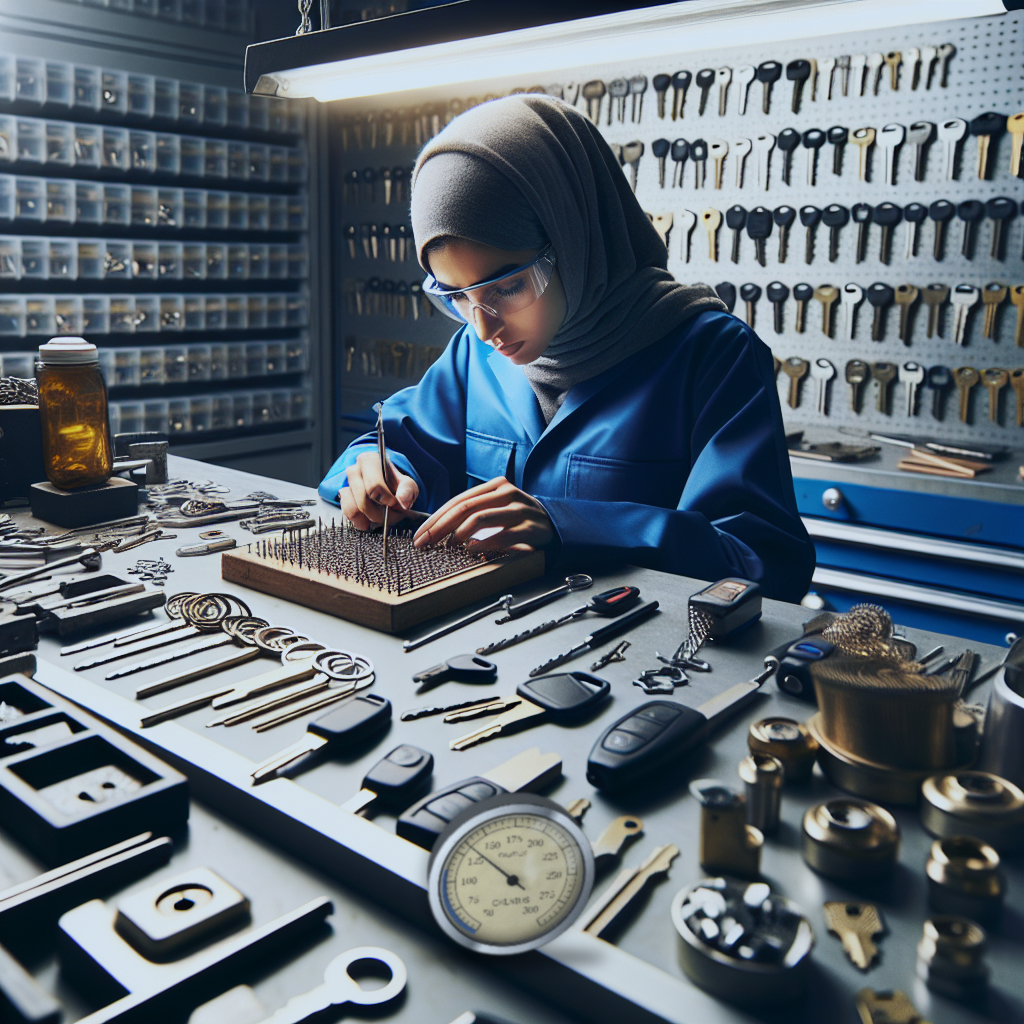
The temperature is {"value": 135, "unit": "°C"}
